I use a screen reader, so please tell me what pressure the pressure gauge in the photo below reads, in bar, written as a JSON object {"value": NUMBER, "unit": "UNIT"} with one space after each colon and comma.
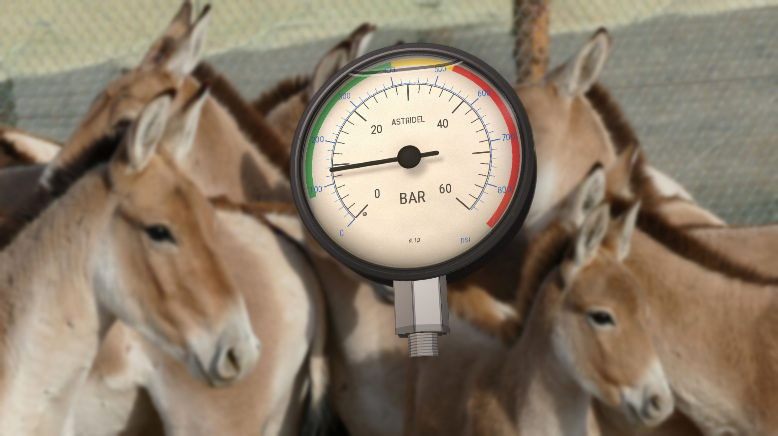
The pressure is {"value": 9, "unit": "bar"}
